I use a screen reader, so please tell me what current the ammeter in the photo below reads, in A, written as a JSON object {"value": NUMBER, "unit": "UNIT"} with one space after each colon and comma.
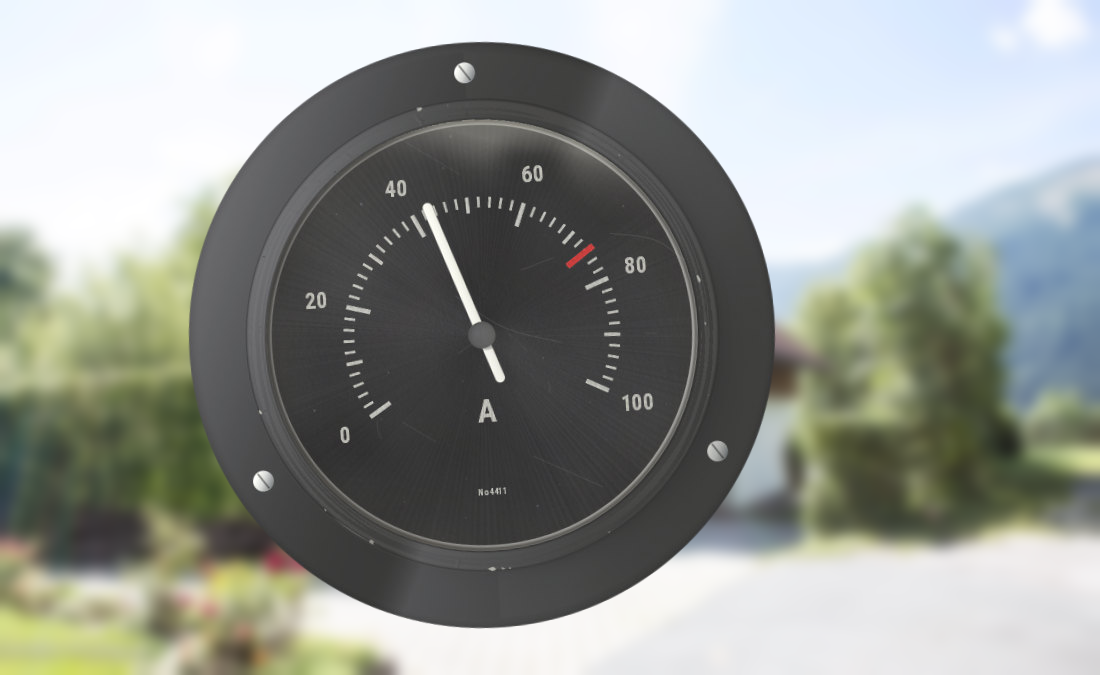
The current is {"value": 43, "unit": "A"}
